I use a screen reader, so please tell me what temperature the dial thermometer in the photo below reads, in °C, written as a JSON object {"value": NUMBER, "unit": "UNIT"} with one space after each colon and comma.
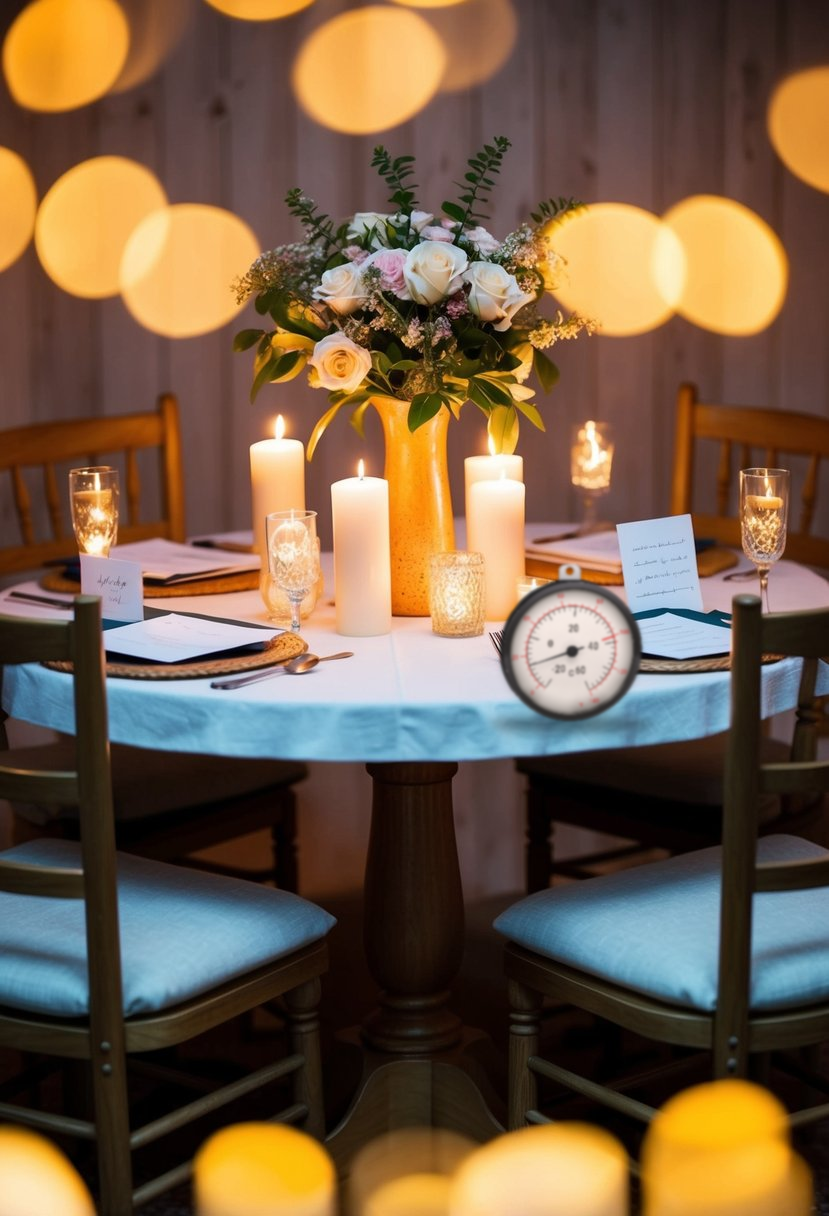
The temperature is {"value": -10, "unit": "°C"}
